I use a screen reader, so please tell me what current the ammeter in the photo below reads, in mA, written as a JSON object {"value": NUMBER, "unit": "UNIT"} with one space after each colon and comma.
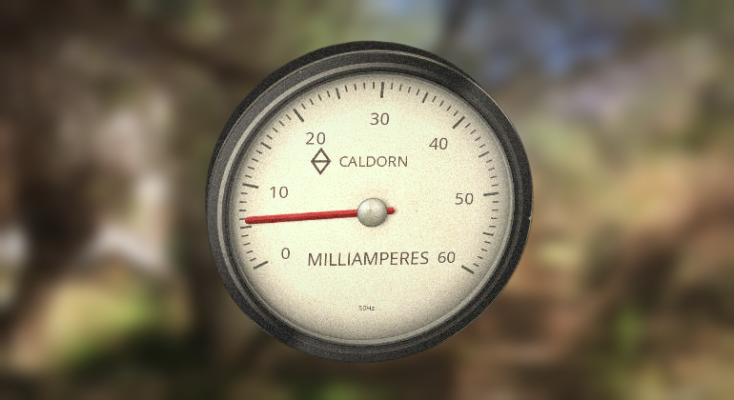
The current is {"value": 6, "unit": "mA"}
